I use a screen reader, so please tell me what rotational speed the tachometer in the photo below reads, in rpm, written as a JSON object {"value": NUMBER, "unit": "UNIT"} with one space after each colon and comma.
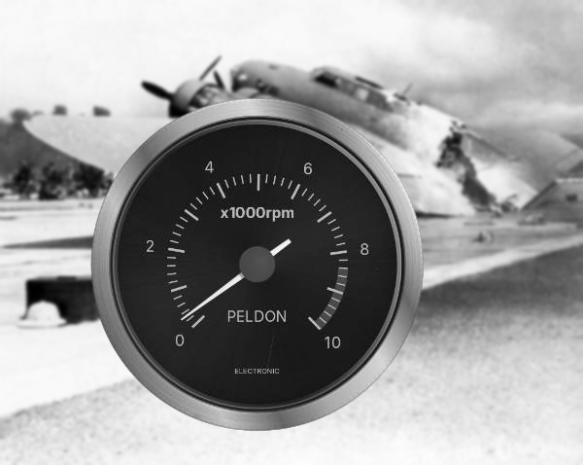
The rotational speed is {"value": 300, "unit": "rpm"}
